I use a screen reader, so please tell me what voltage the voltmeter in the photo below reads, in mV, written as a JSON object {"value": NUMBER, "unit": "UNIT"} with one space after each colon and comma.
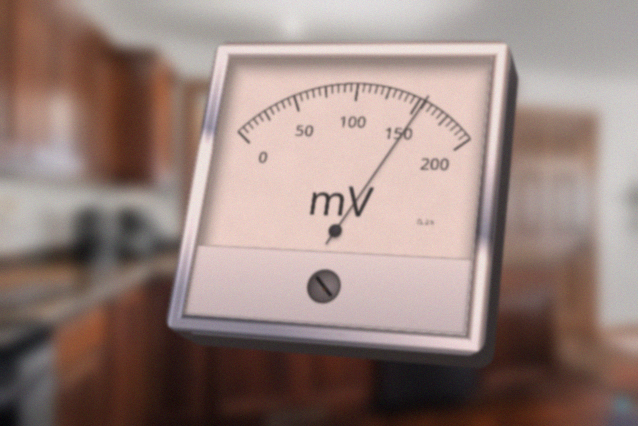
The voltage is {"value": 155, "unit": "mV"}
